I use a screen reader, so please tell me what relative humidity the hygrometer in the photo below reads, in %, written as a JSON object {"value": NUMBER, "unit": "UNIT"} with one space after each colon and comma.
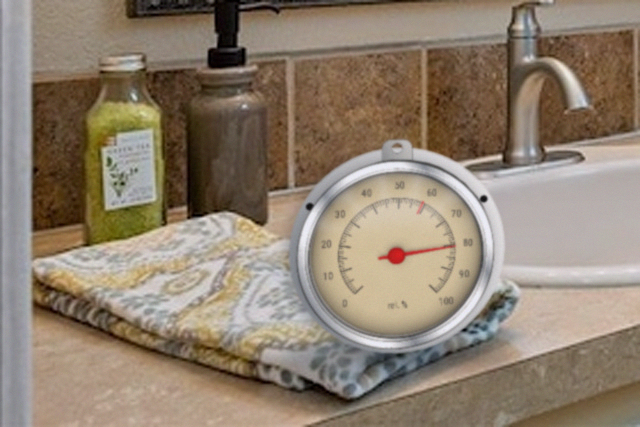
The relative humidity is {"value": 80, "unit": "%"}
